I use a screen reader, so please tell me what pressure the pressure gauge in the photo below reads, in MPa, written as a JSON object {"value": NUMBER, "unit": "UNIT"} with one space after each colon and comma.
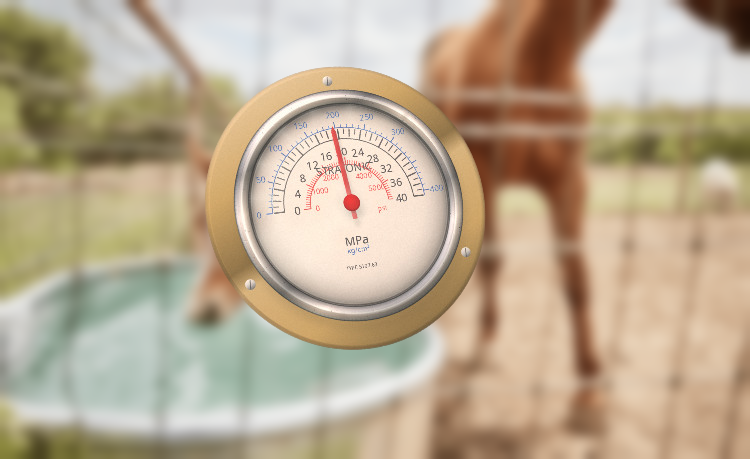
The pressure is {"value": 19, "unit": "MPa"}
